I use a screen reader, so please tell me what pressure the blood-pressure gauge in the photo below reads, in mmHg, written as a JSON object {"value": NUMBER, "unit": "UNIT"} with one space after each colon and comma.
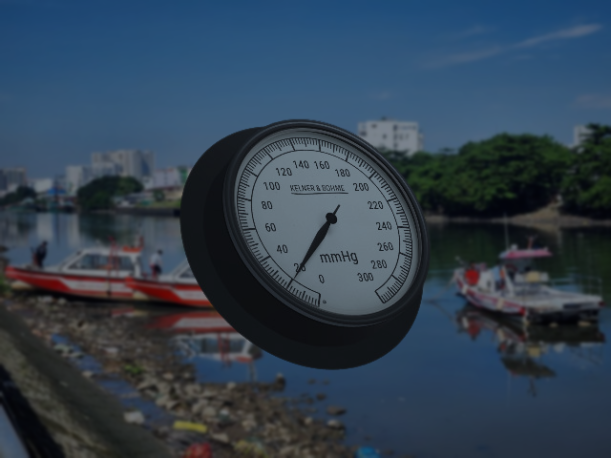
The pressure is {"value": 20, "unit": "mmHg"}
